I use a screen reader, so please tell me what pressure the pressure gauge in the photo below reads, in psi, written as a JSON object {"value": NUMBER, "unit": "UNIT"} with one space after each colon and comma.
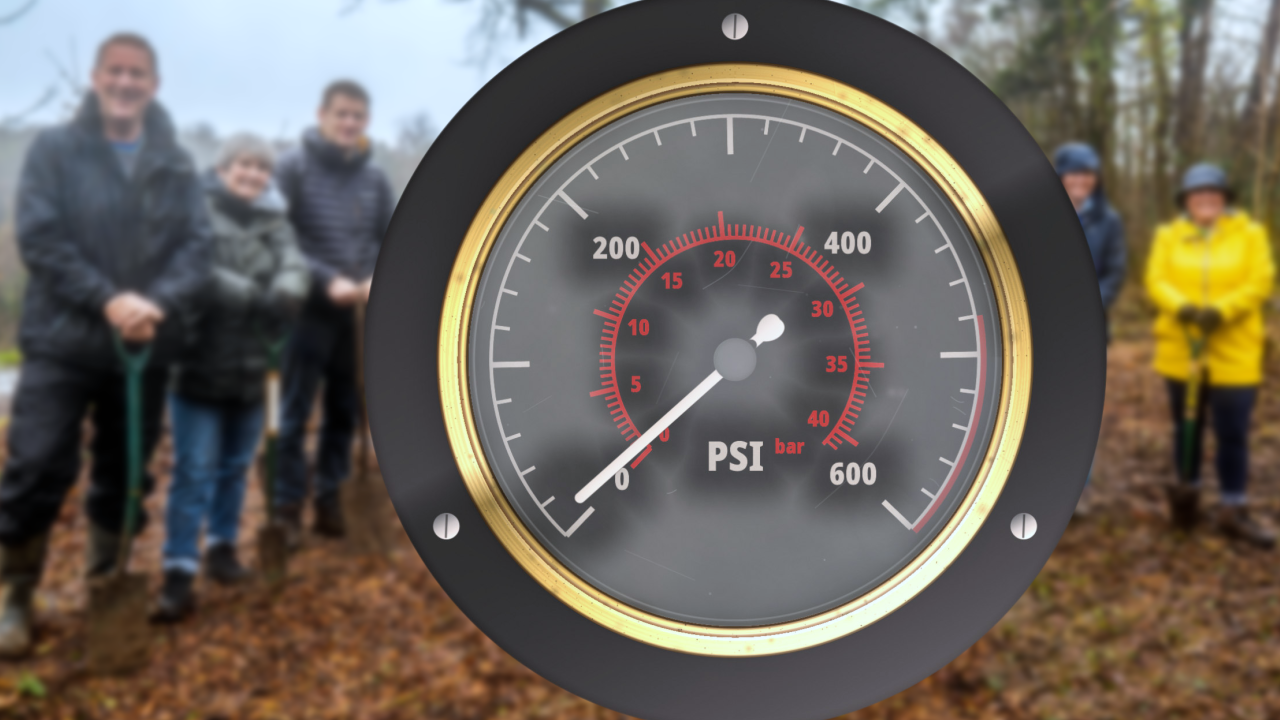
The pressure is {"value": 10, "unit": "psi"}
